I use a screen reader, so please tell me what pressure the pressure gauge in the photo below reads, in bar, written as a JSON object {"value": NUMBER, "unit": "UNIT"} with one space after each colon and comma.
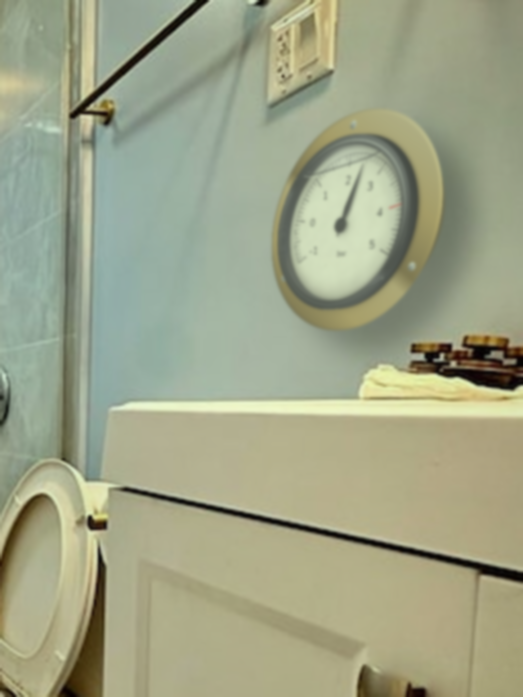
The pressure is {"value": 2.5, "unit": "bar"}
